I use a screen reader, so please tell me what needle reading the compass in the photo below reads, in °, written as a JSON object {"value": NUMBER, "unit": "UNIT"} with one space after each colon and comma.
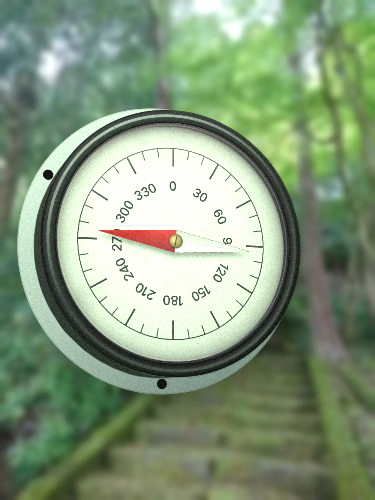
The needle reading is {"value": 275, "unit": "°"}
